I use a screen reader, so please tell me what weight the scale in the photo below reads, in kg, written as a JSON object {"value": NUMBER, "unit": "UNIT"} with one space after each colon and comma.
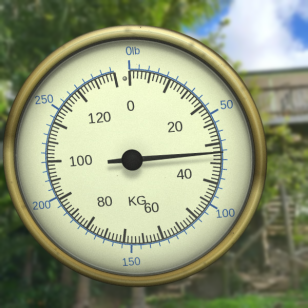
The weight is {"value": 32, "unit": "kg"}
